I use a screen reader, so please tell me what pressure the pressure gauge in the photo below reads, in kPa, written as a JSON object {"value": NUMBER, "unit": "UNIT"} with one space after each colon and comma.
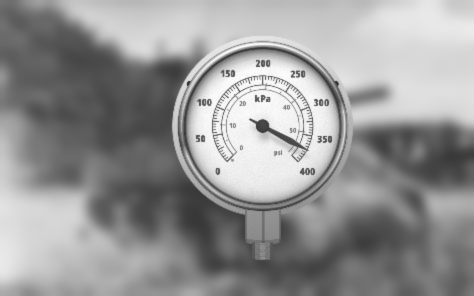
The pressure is {"value": 375, "unit": "kPa"}
